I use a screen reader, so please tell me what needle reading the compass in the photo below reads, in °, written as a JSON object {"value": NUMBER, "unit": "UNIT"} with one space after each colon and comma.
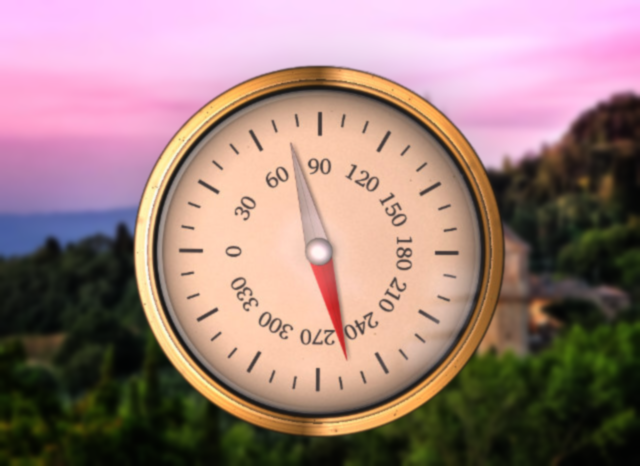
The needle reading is {"value": 255, "unit": "°"}
